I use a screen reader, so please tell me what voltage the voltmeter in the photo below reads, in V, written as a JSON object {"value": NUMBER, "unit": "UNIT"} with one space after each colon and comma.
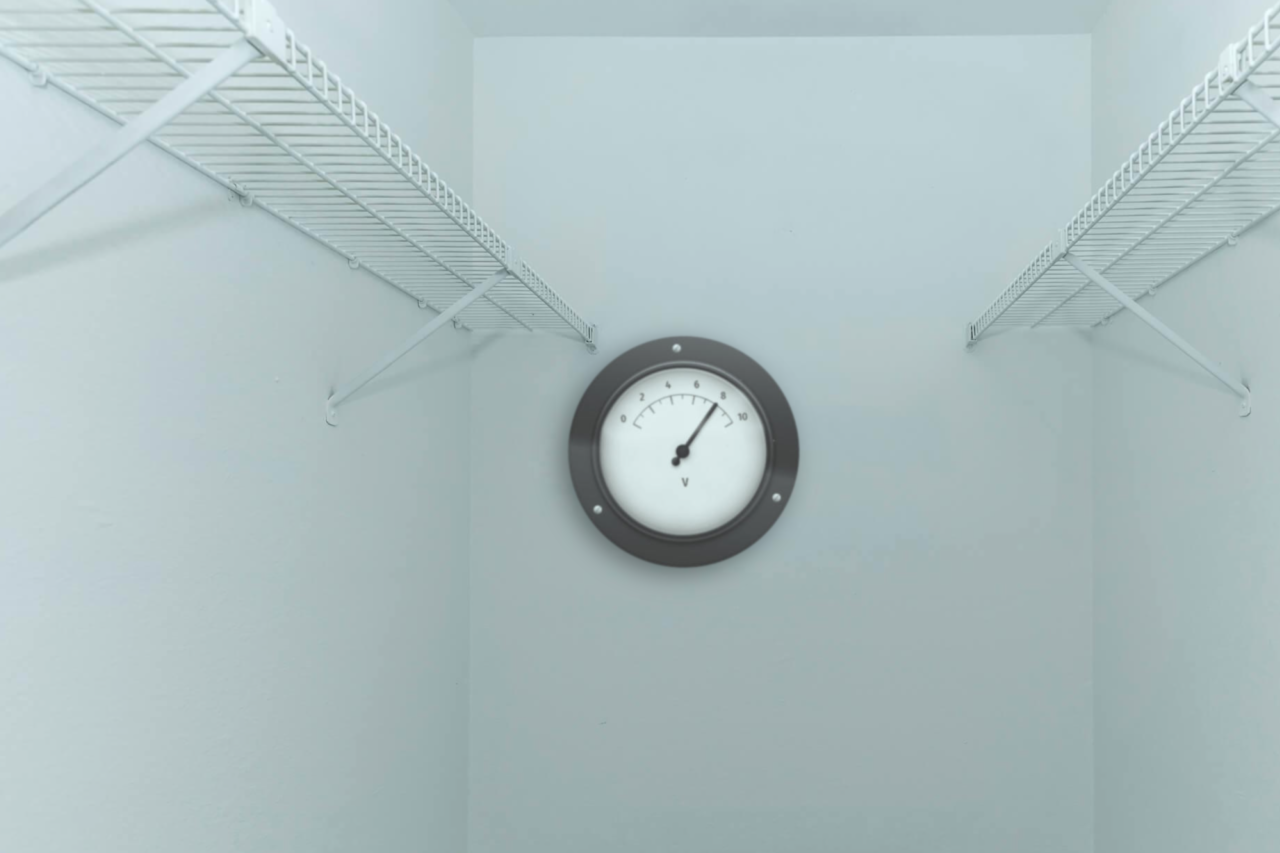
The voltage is {"value": 8, "unit": "V"}
